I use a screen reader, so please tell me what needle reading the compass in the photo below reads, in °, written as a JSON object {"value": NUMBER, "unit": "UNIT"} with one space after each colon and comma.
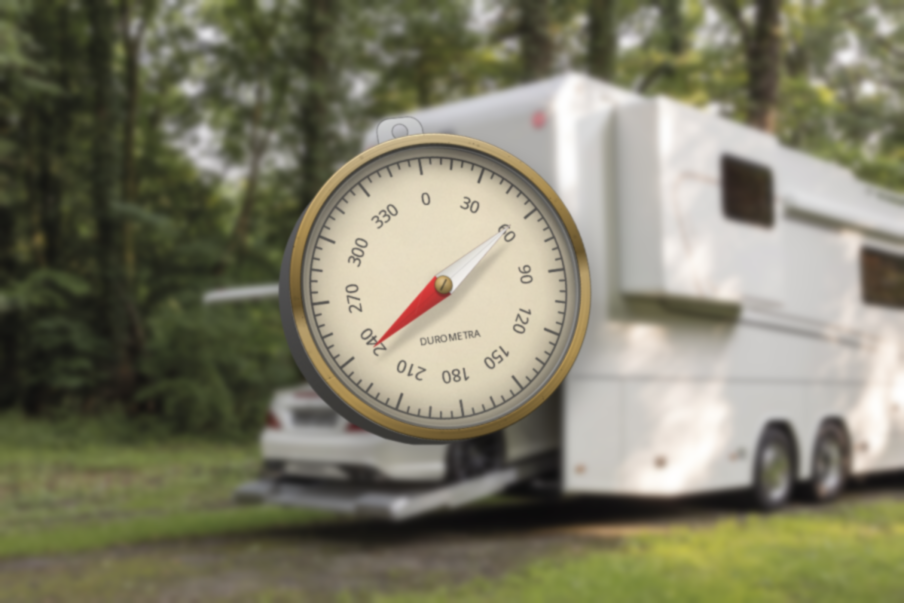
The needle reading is {"value": 237.5, "unit": "°"}
